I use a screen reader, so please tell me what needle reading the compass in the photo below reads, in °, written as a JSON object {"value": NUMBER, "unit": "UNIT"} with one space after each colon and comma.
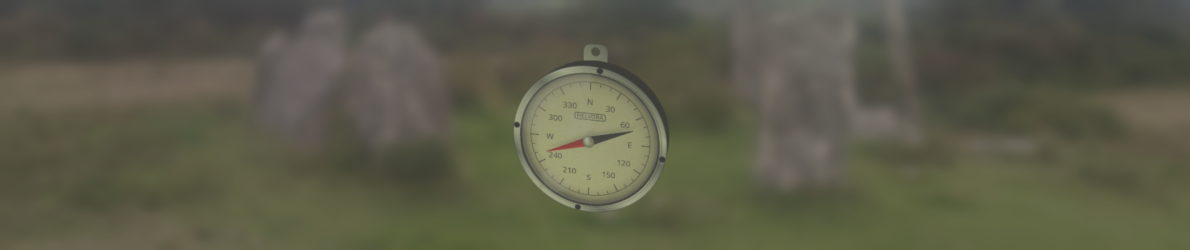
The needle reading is {"value": 250, "unit": "°"}
